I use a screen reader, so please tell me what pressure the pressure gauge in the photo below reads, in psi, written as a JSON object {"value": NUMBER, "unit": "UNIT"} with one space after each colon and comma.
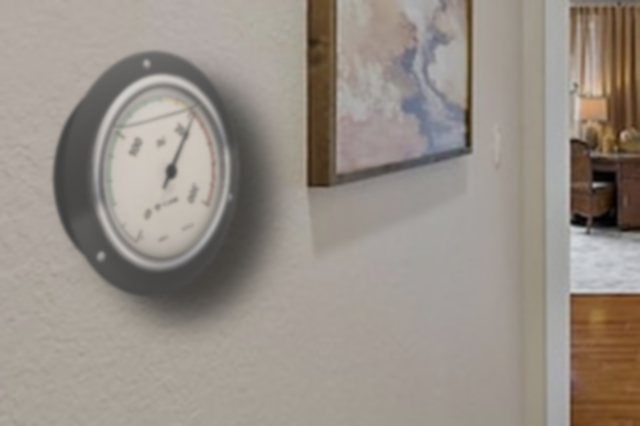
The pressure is {"value": 200, "unit": "psi"}
